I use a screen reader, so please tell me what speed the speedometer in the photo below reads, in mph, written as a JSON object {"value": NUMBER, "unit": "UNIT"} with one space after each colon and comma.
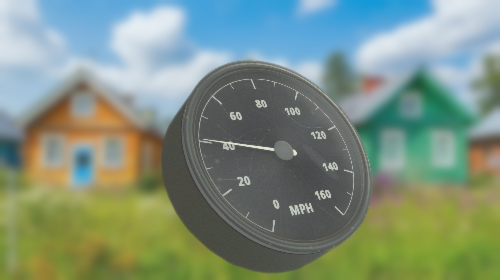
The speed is {"value": 40, "unit": "mph"}
